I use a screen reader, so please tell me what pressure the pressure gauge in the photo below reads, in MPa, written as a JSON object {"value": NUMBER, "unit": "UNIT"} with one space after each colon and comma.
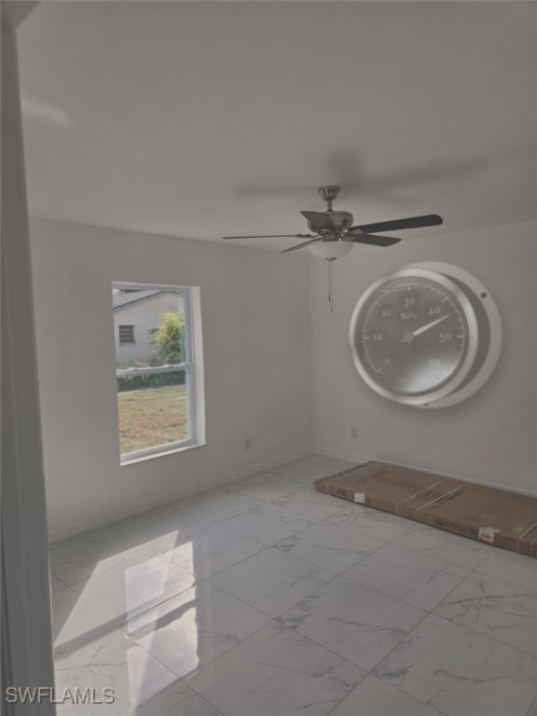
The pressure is {"value": 44, "unit": "MPa"}
